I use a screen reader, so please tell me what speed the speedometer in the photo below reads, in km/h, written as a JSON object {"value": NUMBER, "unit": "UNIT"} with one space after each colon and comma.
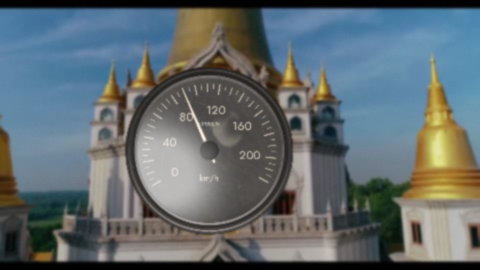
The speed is {"value": 90, "unit": "km/h"}
